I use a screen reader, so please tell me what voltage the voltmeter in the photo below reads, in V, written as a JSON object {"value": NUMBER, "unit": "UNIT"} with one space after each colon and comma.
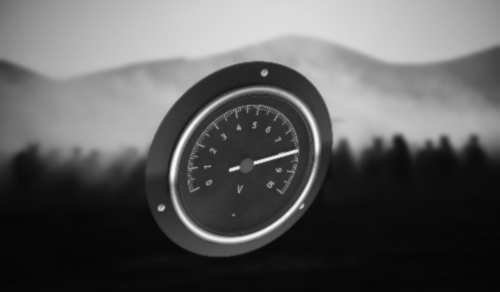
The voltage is {"value": 8, "unit": "V"}
